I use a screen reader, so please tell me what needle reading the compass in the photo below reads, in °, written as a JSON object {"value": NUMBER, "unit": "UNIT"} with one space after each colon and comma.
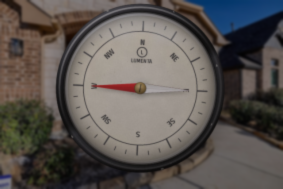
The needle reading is {"value": 270, "unit": "°"}
